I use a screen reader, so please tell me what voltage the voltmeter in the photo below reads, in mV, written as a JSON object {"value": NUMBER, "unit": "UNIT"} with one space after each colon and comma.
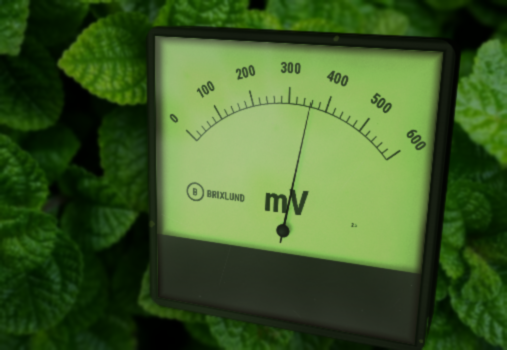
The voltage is {"value": 360, "unit": "mV"}
